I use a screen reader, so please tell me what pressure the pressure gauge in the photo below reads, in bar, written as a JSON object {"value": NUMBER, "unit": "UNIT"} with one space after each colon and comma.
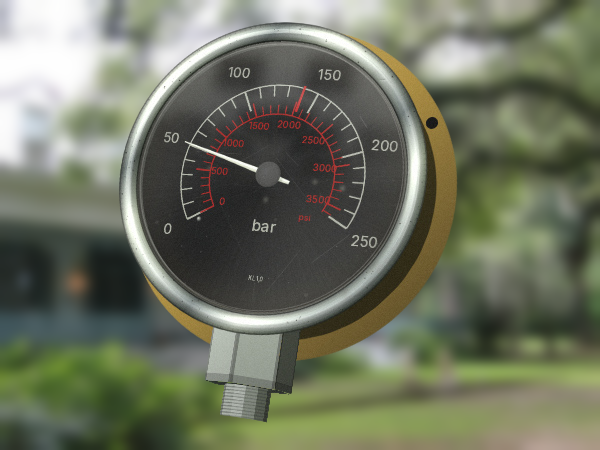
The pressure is {"value": 50, "unit": "bar"}
